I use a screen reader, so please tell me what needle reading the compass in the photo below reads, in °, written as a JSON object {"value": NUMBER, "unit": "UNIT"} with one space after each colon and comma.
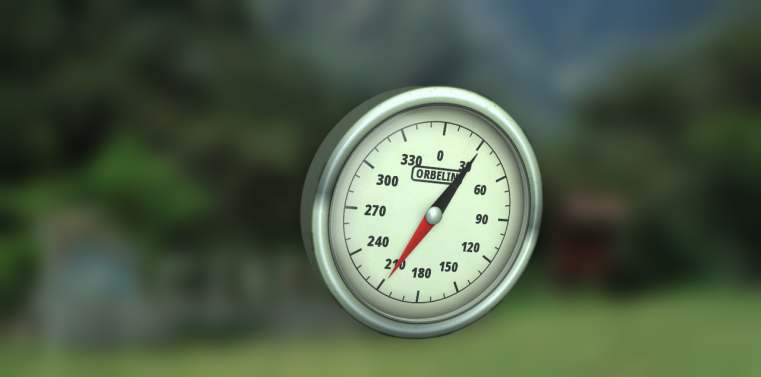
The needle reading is {"value": 210, "unit": "°"}
